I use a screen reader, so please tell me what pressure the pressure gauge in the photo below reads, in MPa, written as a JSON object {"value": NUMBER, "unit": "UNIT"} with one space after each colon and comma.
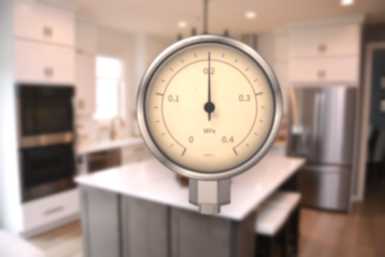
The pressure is {"value": 0.2, "unit": "MPa"}
